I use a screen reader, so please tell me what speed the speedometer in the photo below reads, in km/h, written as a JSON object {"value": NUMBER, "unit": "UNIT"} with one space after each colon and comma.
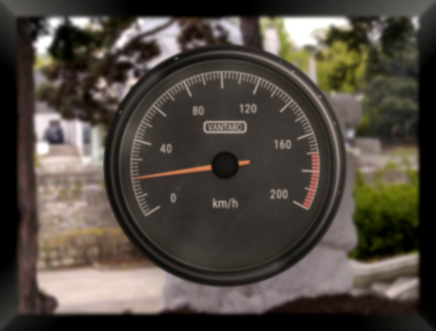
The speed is {"value": 20, "unit": "km/h"}
